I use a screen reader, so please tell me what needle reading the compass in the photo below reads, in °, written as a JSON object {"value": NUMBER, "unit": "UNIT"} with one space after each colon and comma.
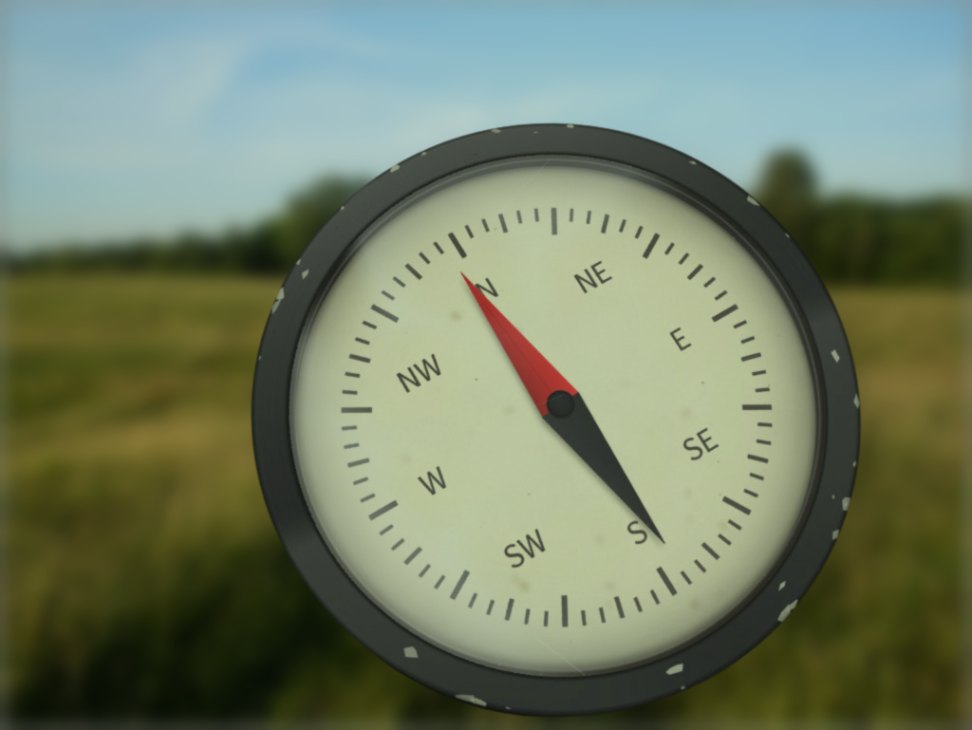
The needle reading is {"value": 355, "unit": "°"}
